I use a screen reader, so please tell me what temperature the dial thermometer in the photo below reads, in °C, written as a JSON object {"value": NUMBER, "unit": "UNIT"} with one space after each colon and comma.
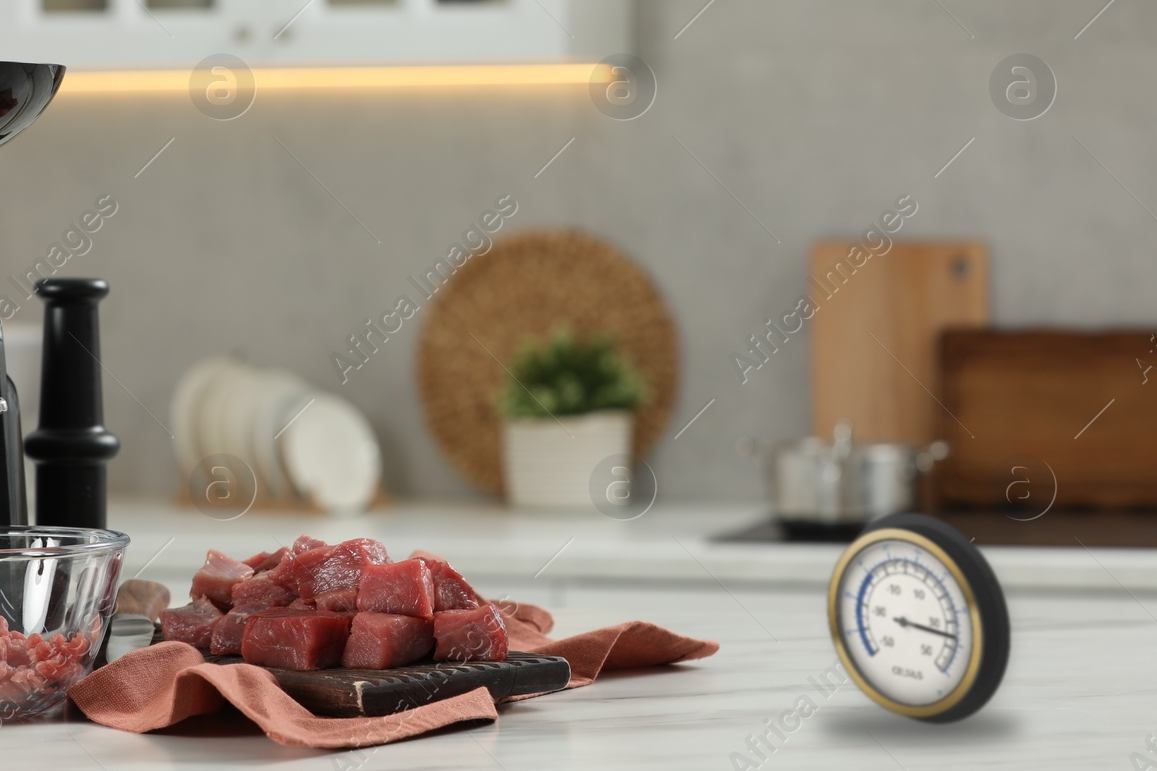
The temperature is {"value": 35, "unit": "°C"}
